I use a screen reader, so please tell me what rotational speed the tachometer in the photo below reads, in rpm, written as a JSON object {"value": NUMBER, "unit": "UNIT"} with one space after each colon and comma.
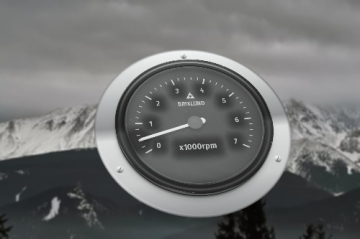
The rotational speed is {"value": 400, "unit": "rpm"}
